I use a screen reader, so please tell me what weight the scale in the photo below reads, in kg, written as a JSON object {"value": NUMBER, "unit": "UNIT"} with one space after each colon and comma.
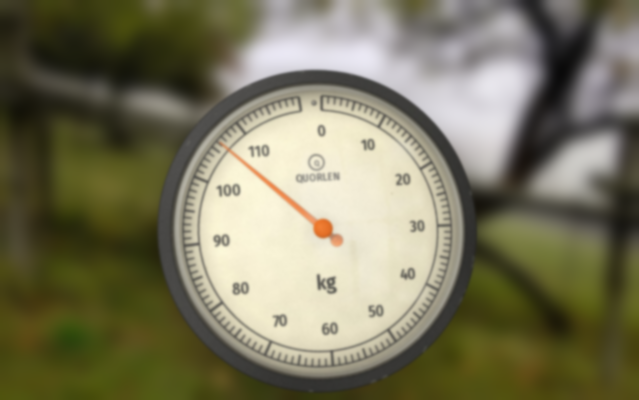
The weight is {"value": 106, "unit": "kg"}
